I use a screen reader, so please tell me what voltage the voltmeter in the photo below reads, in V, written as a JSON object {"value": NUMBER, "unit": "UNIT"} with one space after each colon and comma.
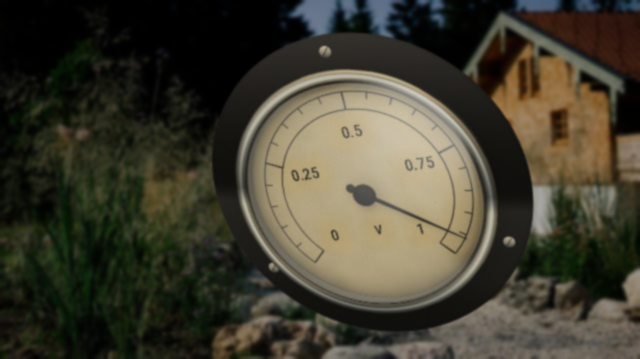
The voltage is {"value": 0.95, "unit": "V"}
